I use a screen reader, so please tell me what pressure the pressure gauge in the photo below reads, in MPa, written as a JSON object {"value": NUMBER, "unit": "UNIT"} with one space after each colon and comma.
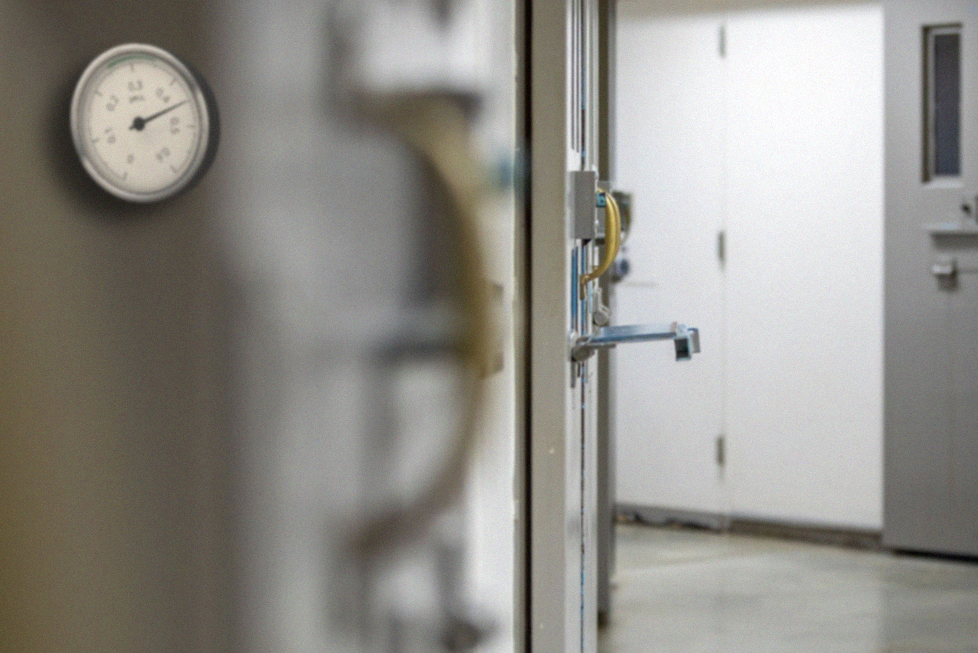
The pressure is {"value": 0.45, "unit": "MPa"}
